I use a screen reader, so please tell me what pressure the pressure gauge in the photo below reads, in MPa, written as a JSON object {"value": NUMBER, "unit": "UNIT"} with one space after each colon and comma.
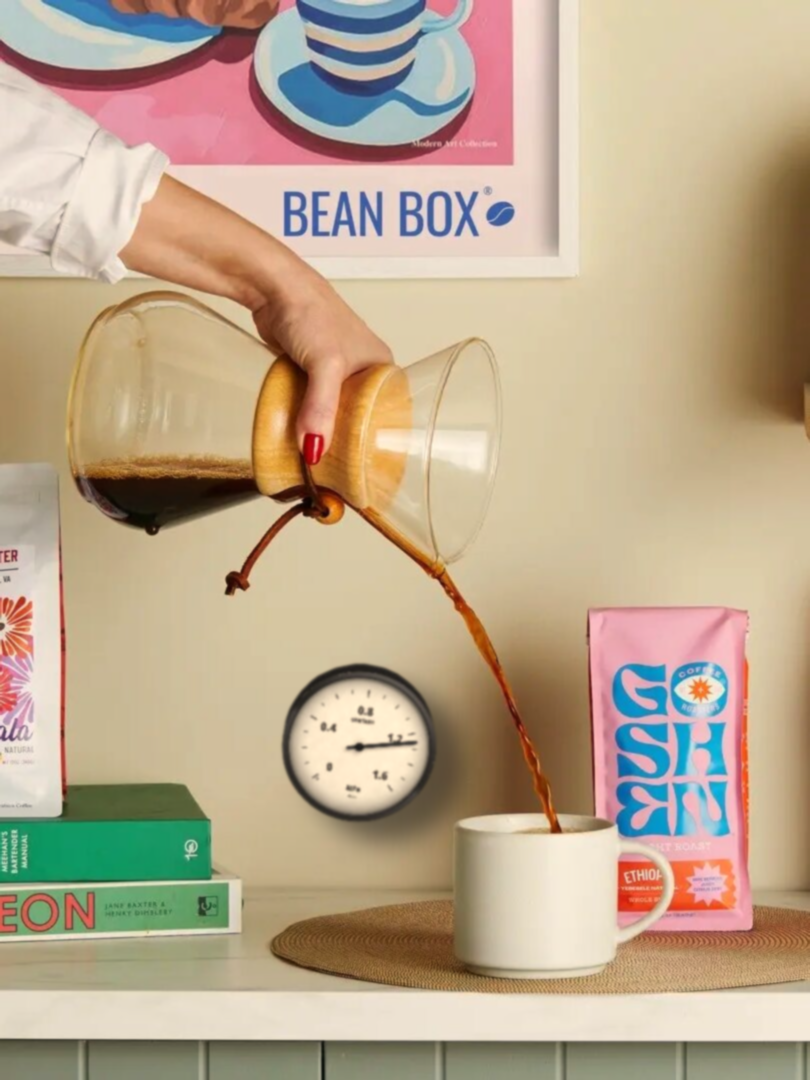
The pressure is {"value": 1.25, "unit": "MPa"}
